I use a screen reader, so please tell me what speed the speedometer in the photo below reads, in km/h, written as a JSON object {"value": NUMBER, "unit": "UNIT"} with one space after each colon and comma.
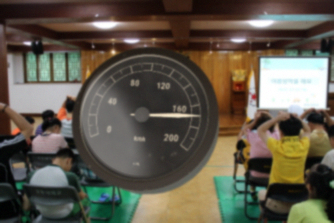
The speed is {"value": 170, "unit": "km/h"}
